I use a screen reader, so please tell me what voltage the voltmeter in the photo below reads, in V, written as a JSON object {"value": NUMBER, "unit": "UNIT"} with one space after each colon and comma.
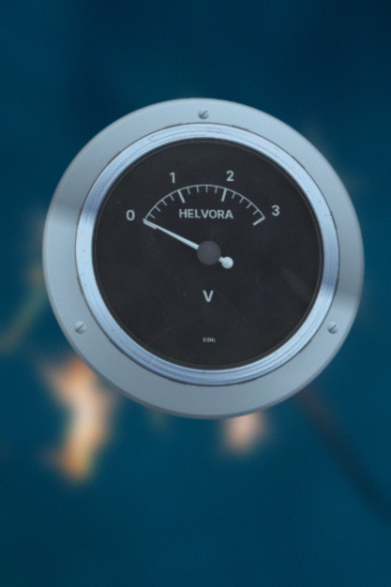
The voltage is {"value": 0, "unit": "V"}
